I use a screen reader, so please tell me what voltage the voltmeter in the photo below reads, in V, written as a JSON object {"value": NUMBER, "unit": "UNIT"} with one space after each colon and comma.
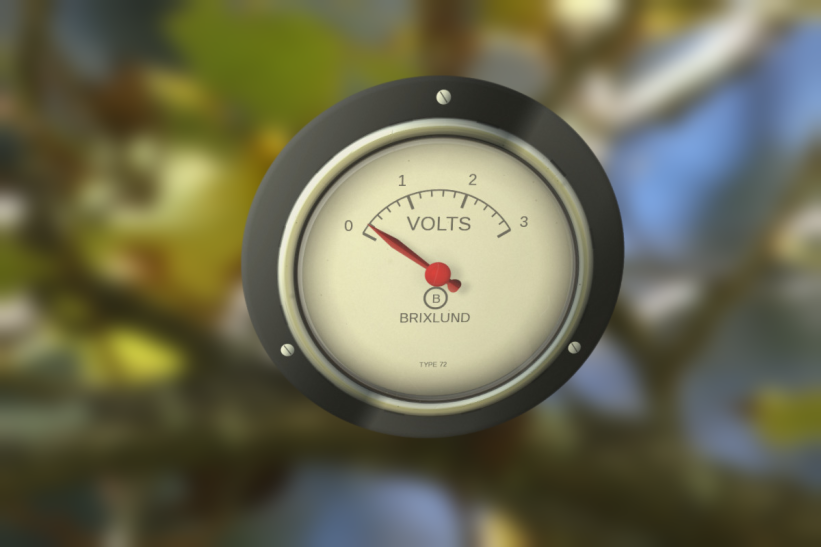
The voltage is {"value": 0.2, "unit": "V"}
